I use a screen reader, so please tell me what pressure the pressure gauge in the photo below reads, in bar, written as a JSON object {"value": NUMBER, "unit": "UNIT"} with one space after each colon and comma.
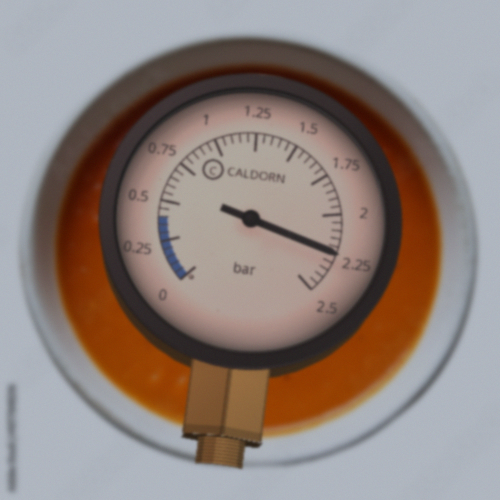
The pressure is {"value": 2.25, "unit": "bar"}
